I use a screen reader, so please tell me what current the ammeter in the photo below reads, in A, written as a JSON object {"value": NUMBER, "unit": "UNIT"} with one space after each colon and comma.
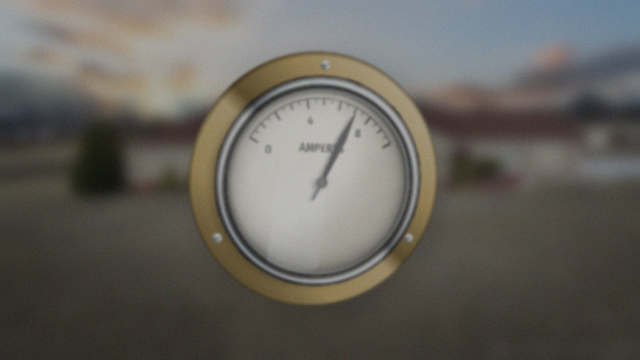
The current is {"value": 7, "unit": "A"}
